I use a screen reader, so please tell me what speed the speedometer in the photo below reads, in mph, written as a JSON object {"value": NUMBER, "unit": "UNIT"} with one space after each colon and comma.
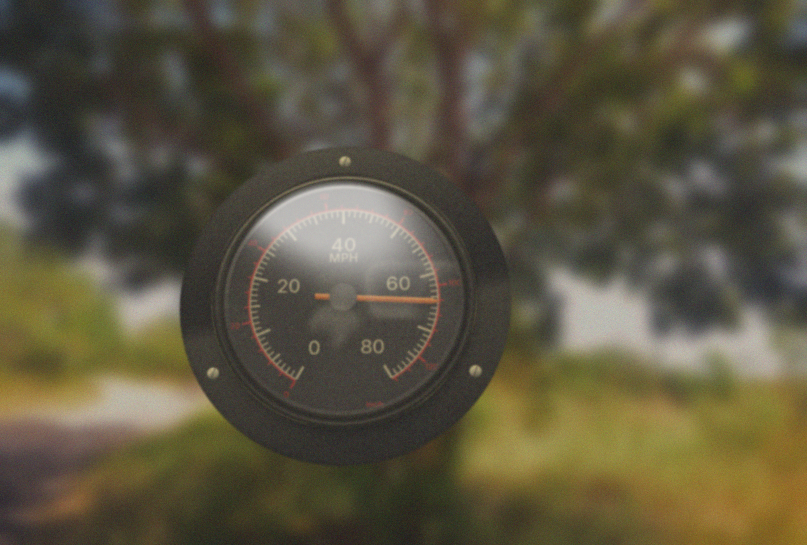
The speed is {"value": 65, "unit": "mph"}
